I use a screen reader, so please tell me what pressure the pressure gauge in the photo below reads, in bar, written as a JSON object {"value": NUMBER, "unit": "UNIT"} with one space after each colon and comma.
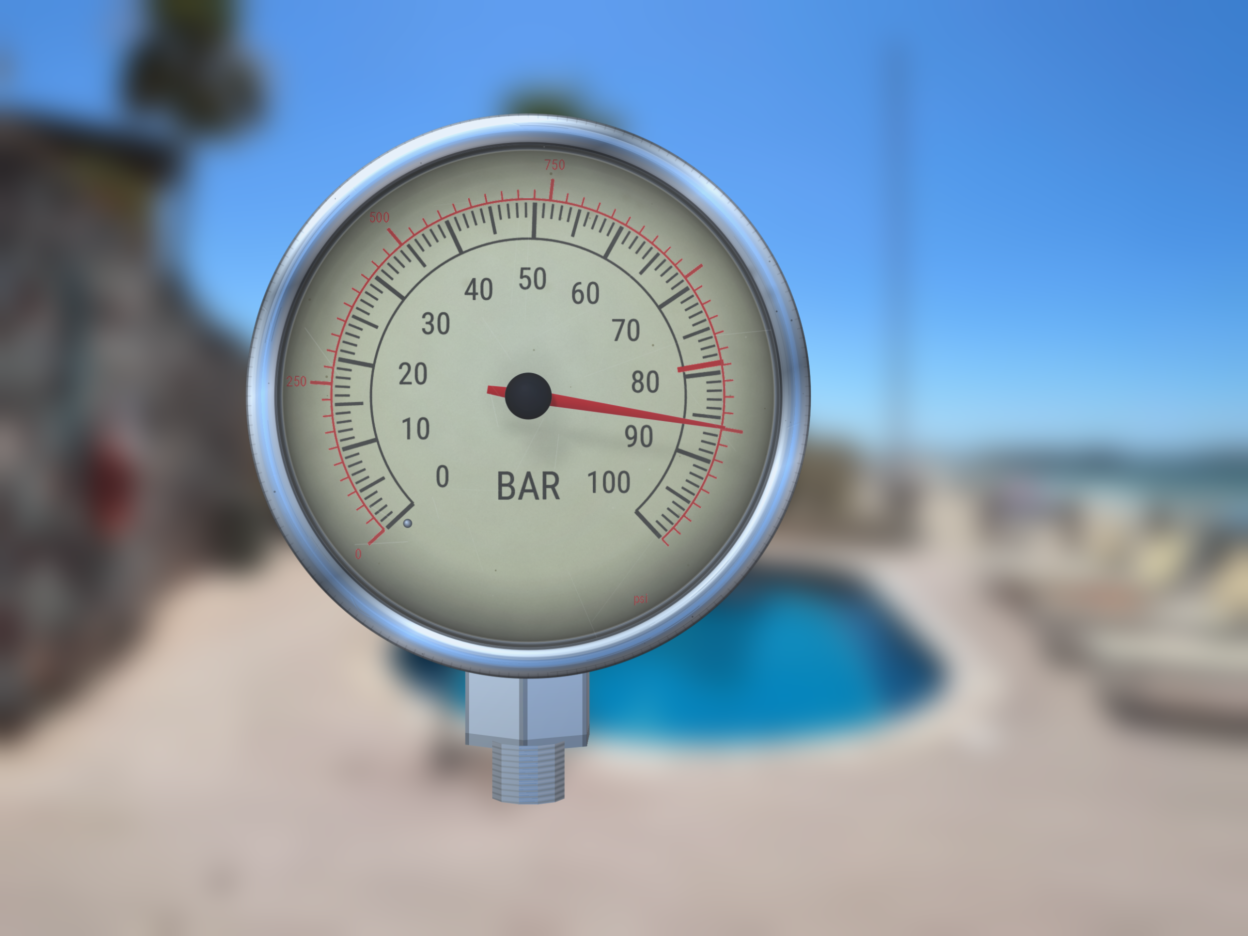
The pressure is {"value": 86, "unit": "bar"}
